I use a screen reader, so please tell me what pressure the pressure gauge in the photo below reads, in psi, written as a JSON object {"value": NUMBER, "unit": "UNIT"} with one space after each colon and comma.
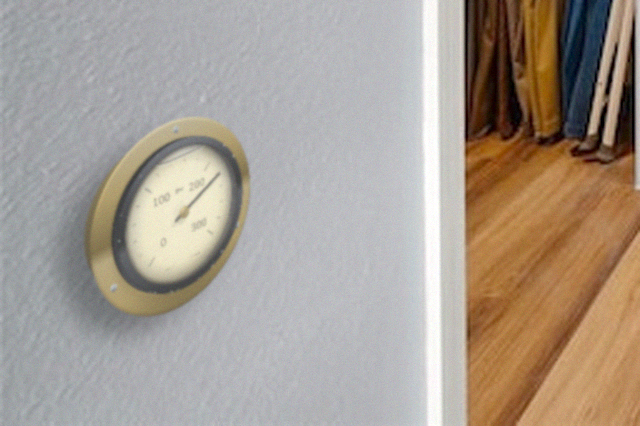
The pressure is {"value": 220, "unit": "psi"}
